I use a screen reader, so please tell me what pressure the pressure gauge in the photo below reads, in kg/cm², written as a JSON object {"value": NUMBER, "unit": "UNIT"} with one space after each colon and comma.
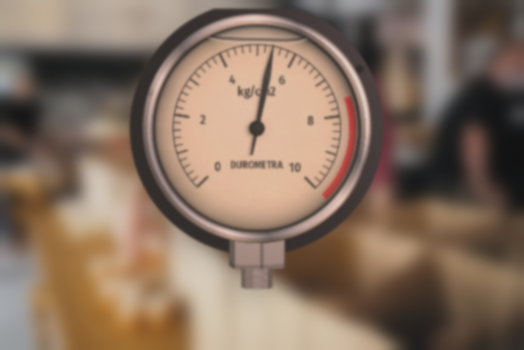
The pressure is {"value": 5.4, "unit": "kg/cm²"}
